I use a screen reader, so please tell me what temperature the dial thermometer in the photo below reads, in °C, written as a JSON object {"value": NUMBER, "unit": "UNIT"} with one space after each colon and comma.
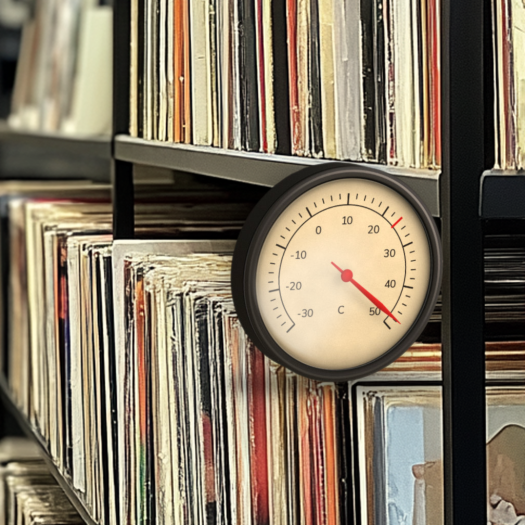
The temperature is {"value": 48, "unit": "°C"}
